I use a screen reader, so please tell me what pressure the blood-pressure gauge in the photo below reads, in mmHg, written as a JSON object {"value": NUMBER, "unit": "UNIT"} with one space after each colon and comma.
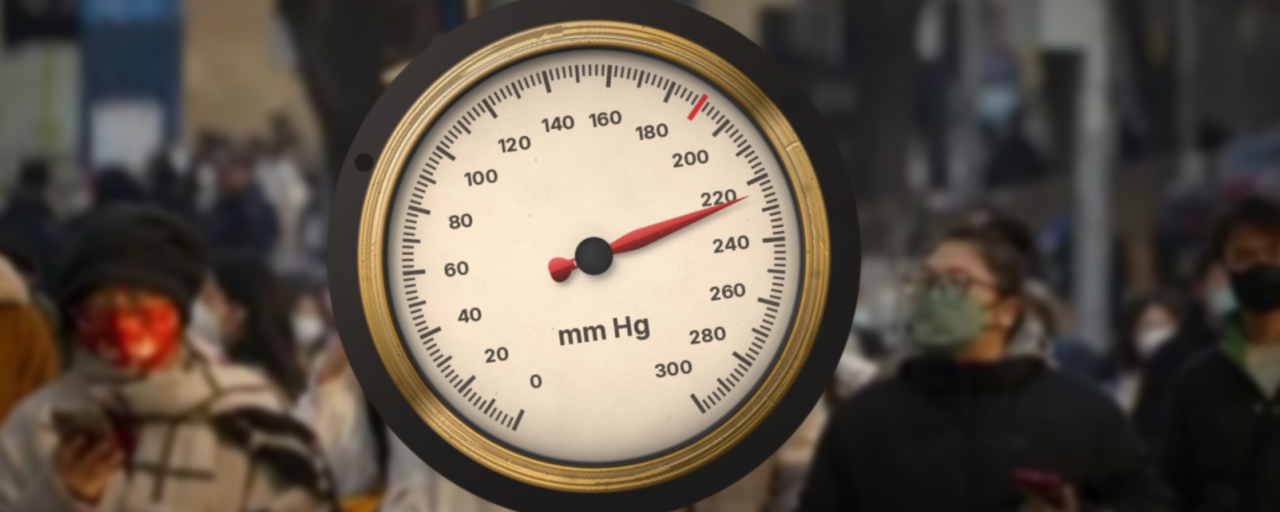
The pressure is {"value": 224, "unit": "mmHg"}
